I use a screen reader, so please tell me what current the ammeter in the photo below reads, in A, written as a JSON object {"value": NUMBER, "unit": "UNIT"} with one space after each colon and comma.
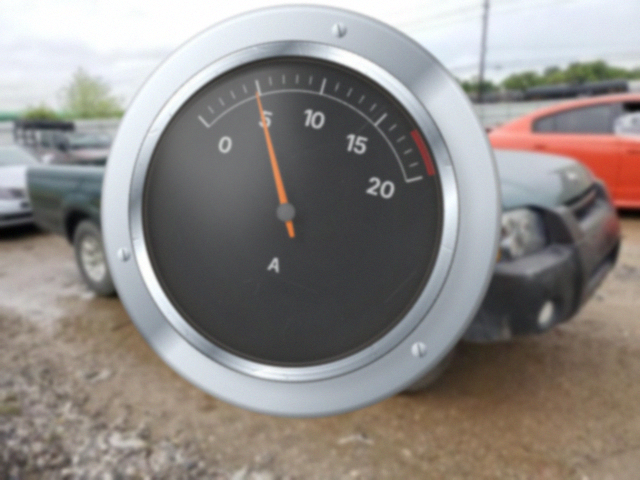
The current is {"value": 5, "unit": "A"}
